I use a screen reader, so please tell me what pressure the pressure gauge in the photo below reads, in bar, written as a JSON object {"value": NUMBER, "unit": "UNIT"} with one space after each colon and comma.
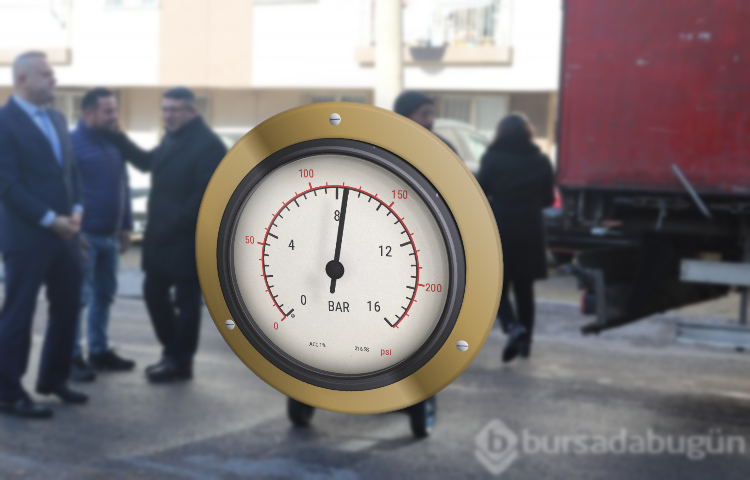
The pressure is {"value": 8.5, "unit": "bar"}
